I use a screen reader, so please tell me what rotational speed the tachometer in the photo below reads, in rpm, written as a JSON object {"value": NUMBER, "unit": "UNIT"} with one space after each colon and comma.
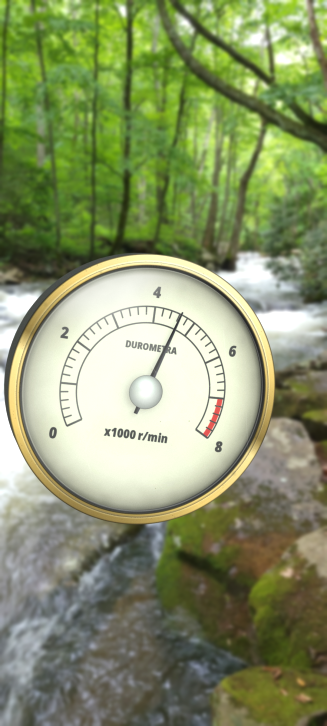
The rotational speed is {"value": 4600, "unit": "rpm"}
